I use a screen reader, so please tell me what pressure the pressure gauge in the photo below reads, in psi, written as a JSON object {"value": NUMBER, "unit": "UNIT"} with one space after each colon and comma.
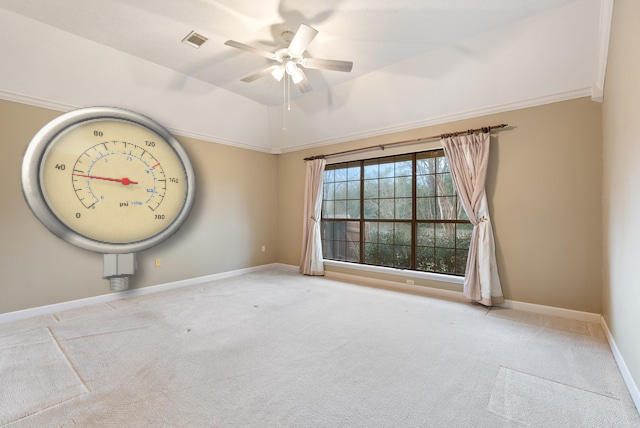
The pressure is {"value": 35, "unit": "psi"}
